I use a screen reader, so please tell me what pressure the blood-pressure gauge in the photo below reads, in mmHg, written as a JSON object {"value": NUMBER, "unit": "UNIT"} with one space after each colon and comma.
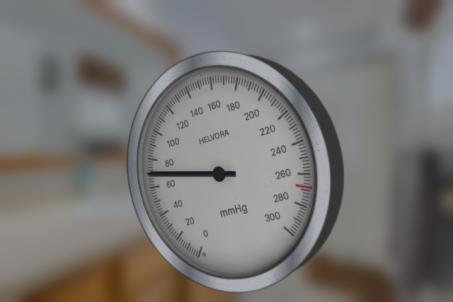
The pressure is {"value": 70, "unit": "mmHg"}
